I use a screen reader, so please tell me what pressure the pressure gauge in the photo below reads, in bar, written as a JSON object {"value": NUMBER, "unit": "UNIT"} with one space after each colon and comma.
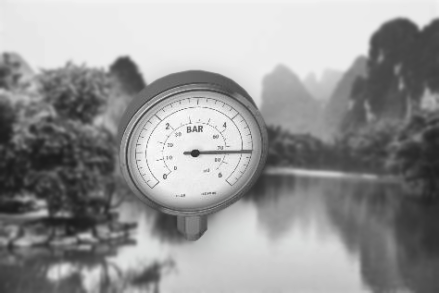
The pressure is {"value": 5, "unit": "bar"}
